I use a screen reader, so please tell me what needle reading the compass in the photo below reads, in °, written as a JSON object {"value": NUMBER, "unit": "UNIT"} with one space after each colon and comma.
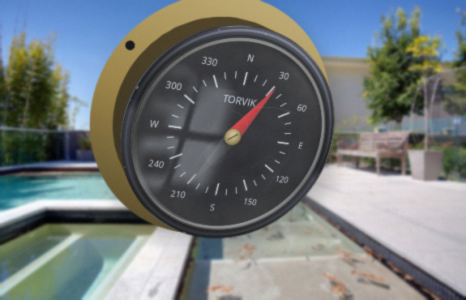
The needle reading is {"value": 30, "unit": "°"}
